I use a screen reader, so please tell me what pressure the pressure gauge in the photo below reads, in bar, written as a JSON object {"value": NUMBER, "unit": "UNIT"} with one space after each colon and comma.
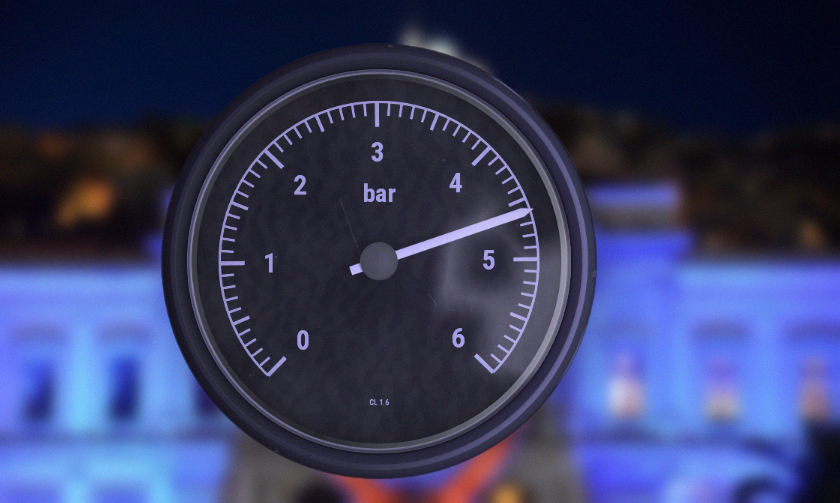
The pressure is {"value": 4.6, "unit": "bar"}
